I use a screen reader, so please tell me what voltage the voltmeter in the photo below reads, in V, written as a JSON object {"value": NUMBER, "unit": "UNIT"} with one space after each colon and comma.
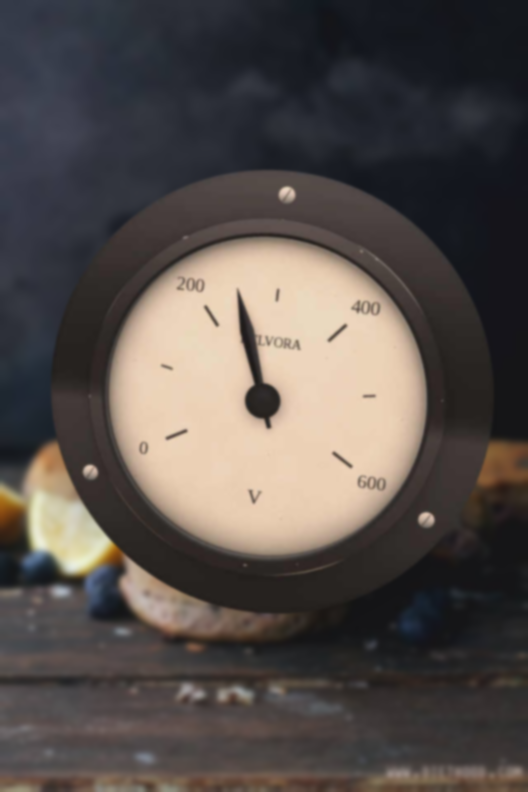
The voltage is {"value": 250, "unit": "V"}
